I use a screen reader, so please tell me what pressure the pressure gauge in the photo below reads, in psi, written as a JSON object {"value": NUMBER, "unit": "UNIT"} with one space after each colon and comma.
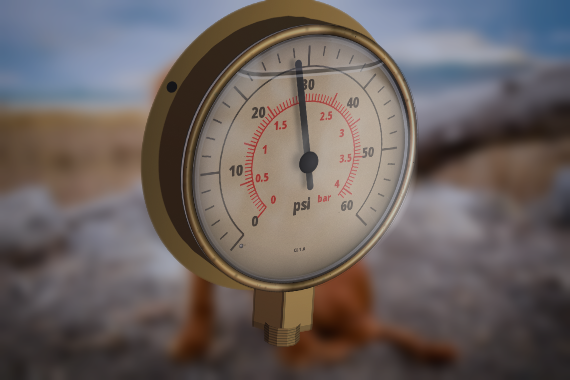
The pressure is {"value": 28, "unit": "psi"}
